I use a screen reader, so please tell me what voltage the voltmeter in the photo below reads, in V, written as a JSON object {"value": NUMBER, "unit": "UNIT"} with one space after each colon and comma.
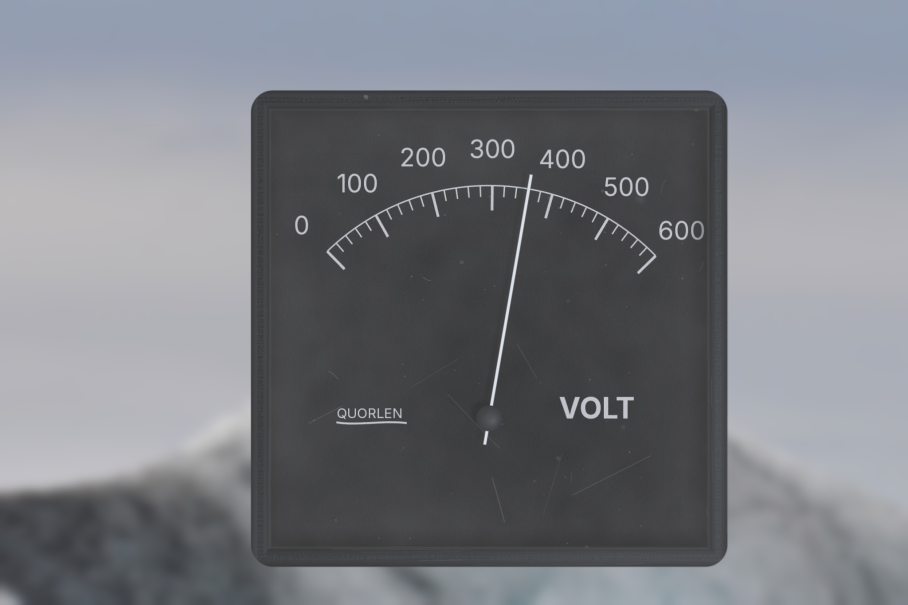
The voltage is {"value": 360, "unit": "V"}
